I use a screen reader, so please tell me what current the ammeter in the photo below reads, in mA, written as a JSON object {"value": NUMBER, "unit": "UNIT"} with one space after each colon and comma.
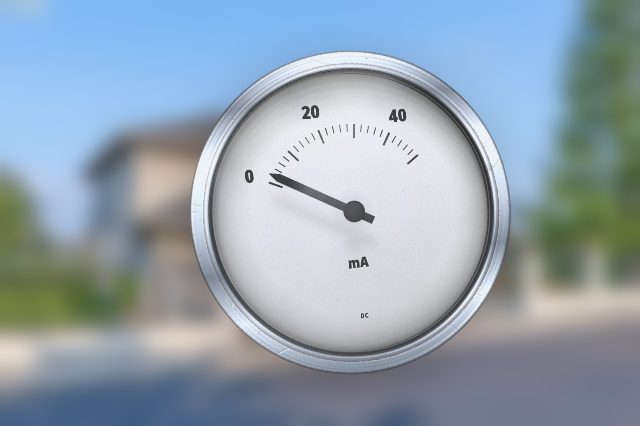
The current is {"value": 2, "unit": "mA"}
